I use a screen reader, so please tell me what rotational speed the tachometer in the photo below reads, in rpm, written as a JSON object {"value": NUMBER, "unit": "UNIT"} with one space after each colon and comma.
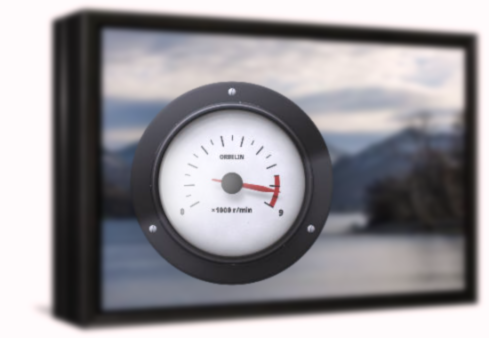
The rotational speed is {"value": 8250, "unit": "rpm"}
